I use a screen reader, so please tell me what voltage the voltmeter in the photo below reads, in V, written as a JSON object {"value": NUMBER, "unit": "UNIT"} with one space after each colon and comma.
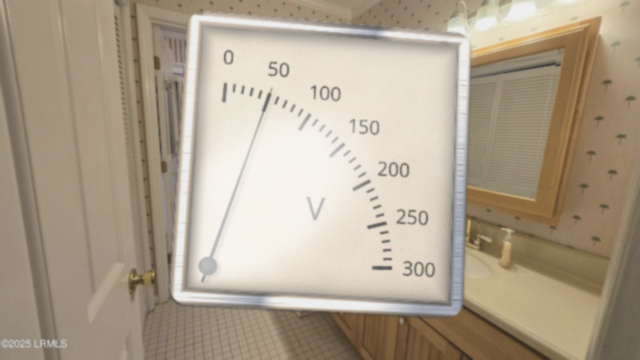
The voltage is {"value": 50, "unit": "V"}
